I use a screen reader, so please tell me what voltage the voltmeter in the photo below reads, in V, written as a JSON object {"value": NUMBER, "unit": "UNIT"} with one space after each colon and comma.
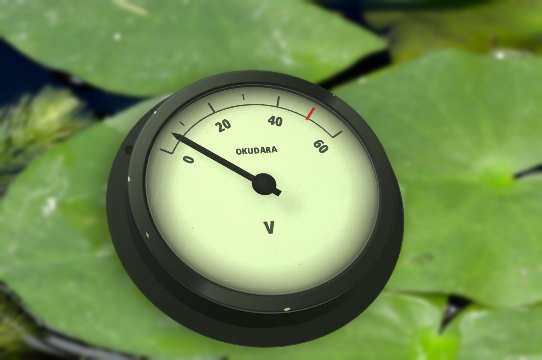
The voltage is {"value": 5, "unit": "V"}
